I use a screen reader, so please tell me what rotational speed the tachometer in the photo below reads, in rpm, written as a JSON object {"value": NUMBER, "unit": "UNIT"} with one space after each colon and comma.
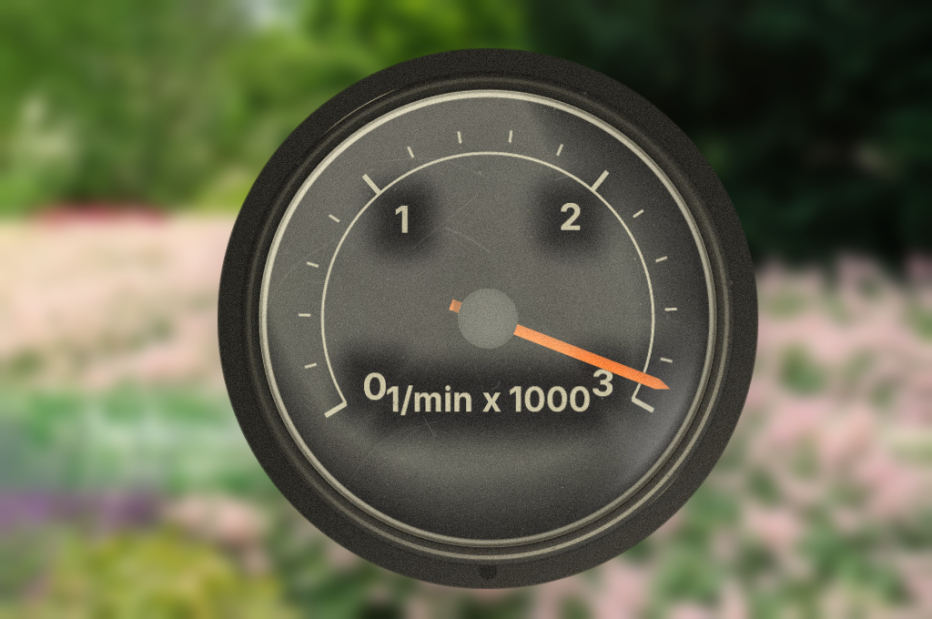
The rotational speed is {"value": 2900, "unit": "rpm"}
